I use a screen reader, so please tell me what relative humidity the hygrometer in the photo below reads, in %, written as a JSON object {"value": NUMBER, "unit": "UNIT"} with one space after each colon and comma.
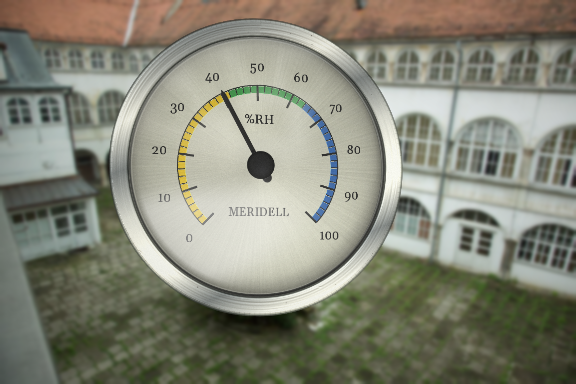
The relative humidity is {"value": 40, "unit": "%"}
